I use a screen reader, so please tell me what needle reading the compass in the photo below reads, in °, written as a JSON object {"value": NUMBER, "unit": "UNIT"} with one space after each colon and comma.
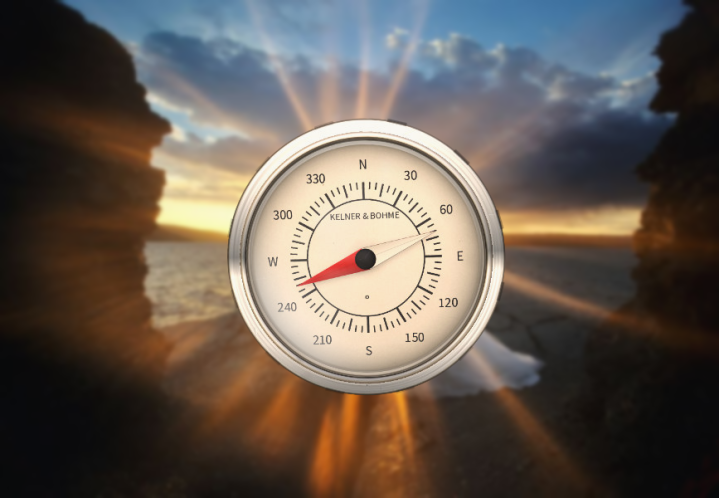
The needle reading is {"value": 250, "unit": "°"}
